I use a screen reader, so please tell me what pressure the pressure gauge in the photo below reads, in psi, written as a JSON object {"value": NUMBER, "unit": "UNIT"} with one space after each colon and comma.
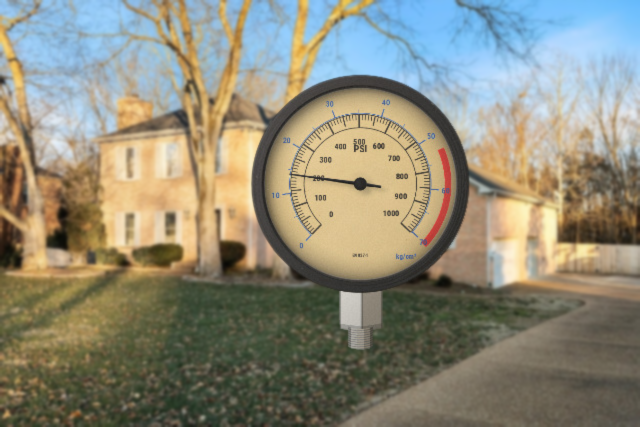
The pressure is {"value": 200, "unit": "psi"}
